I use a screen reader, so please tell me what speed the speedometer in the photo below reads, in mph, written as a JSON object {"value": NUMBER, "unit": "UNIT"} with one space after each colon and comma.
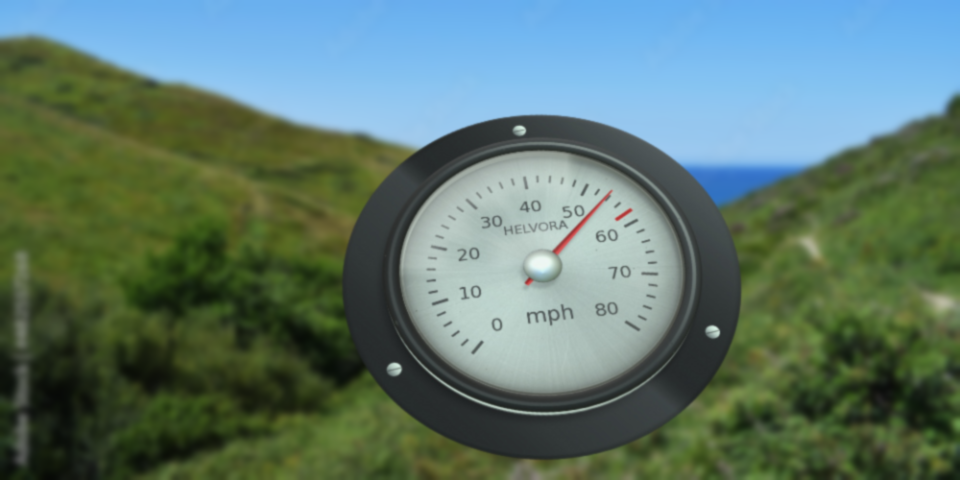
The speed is {"value": 54, "unit": "mph"}
